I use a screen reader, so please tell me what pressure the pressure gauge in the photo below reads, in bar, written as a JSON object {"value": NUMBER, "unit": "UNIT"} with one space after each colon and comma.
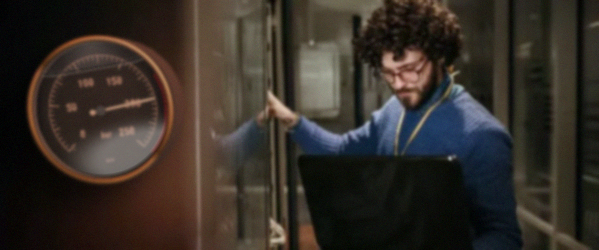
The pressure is {"value": 200, "unit": "bar"}
